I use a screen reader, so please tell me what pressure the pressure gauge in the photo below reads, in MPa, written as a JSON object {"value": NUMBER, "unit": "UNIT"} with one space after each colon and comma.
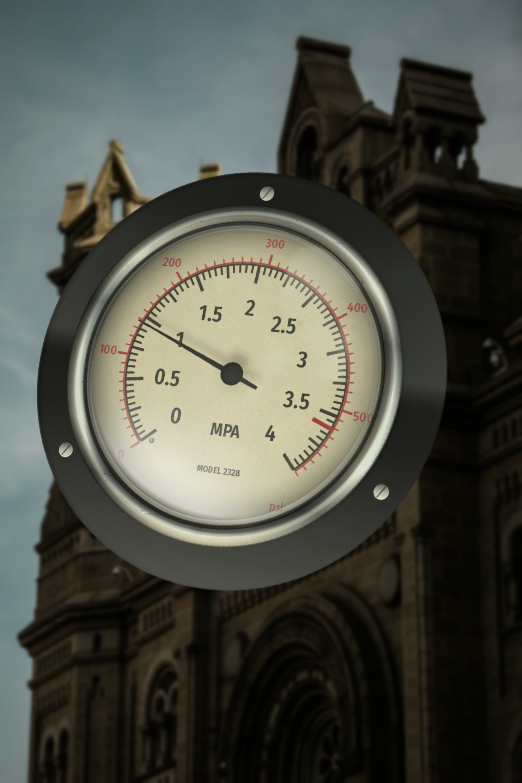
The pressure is {"value": 0.95, "unit": "MPa"}
